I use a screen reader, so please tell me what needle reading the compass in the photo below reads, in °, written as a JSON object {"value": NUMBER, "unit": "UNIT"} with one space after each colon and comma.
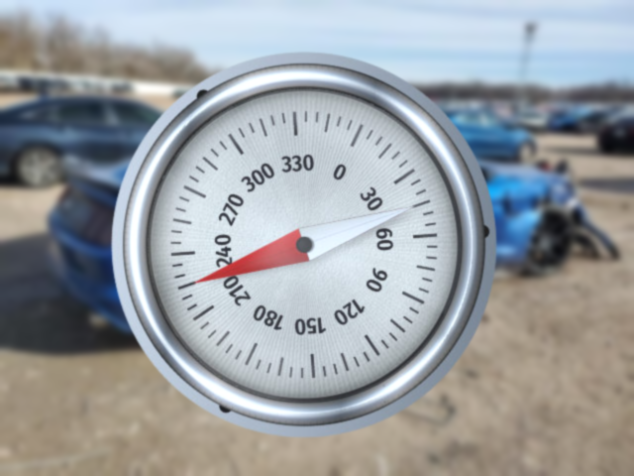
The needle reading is {"value": 225, "unit": "°"}
